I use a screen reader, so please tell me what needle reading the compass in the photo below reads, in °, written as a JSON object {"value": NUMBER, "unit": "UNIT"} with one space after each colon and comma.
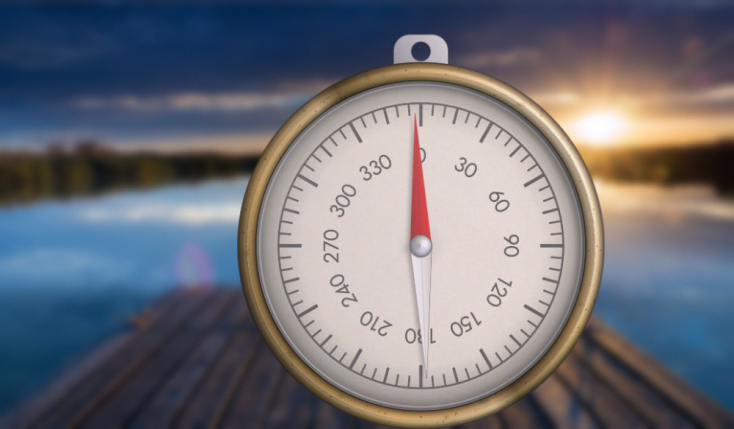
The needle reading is {"value": 357.5, "unit": "°"}
